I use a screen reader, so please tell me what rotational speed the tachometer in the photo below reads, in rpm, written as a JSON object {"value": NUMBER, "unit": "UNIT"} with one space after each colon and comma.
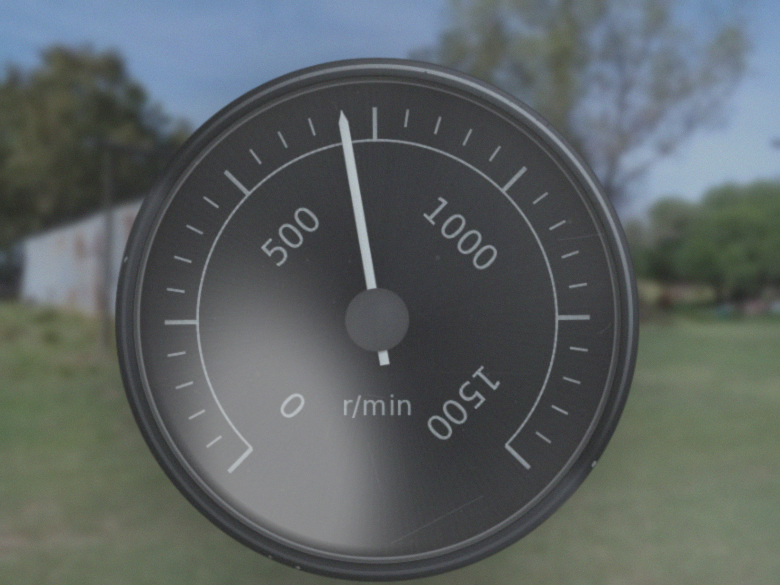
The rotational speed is {"value": 700, "unit": "rpm"}
